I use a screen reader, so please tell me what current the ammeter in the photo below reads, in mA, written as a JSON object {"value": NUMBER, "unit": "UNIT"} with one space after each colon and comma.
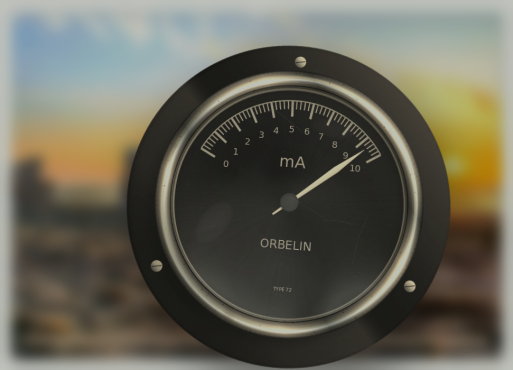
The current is {"value": 9.4, "unit": "mA"}
